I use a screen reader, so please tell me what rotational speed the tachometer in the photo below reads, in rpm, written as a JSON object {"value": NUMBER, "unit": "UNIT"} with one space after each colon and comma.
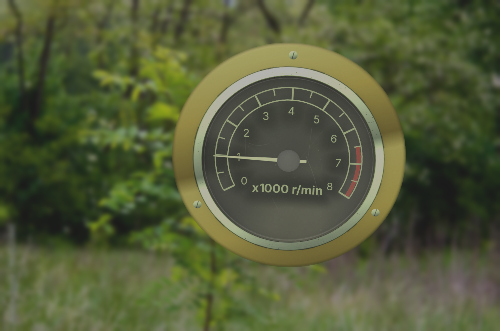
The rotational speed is {"value": 1000, "unit": "rpm"}
